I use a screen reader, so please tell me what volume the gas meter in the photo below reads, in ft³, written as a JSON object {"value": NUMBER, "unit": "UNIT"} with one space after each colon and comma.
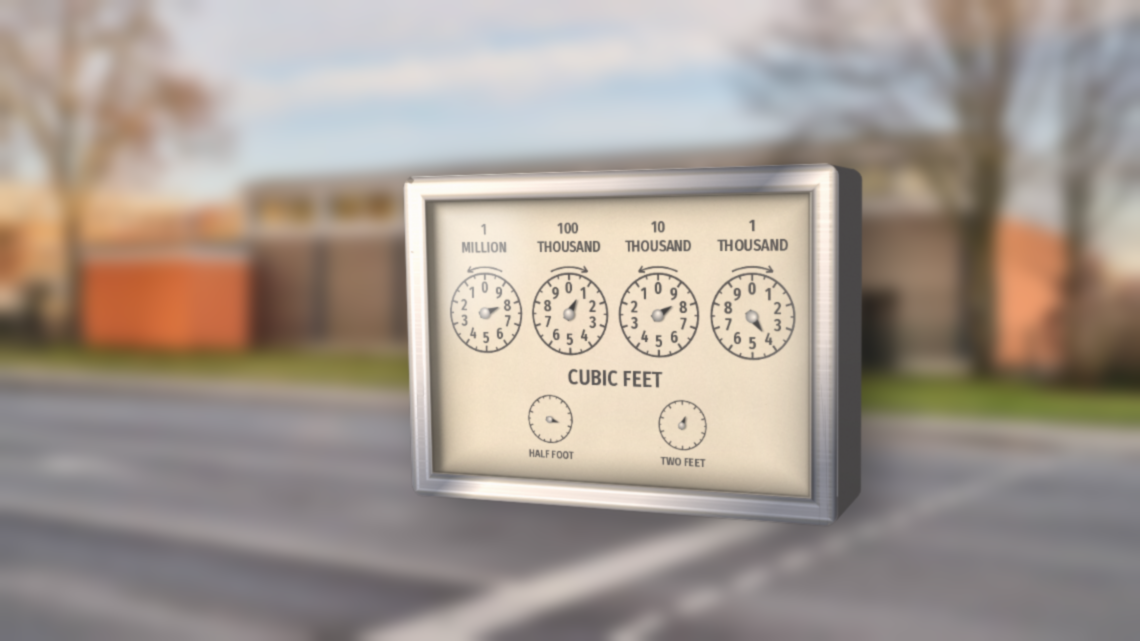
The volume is {"value": 808400, "unit": "ft³"}
